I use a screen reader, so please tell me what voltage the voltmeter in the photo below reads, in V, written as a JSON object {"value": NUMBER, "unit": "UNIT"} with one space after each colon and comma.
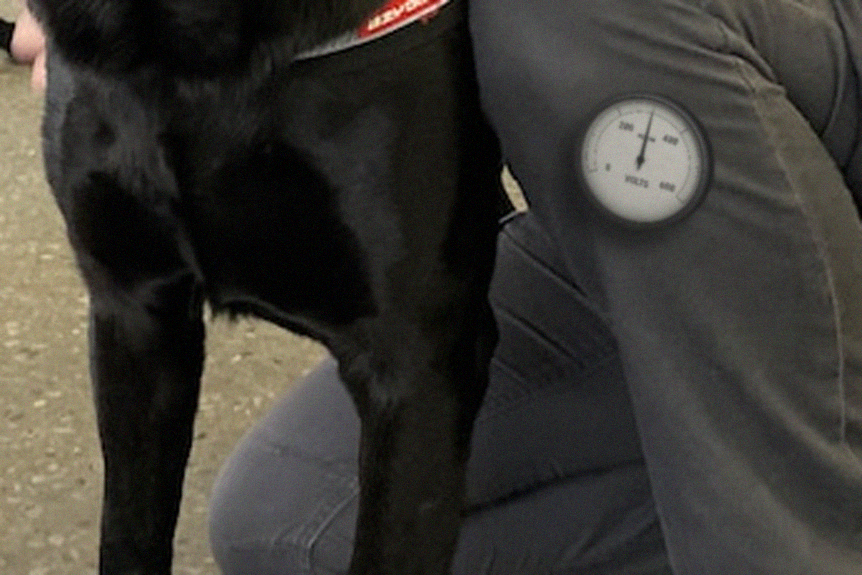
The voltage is {"value": 300, "unit": "V"}
